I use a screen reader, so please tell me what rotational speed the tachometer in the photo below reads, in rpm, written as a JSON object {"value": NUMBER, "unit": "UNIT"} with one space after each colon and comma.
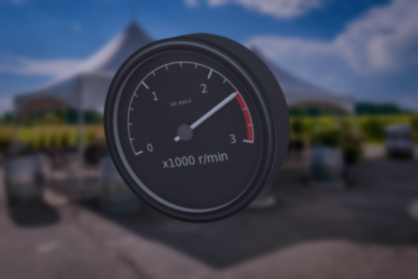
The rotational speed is {"value": 2400, "unit": "rpm"}
